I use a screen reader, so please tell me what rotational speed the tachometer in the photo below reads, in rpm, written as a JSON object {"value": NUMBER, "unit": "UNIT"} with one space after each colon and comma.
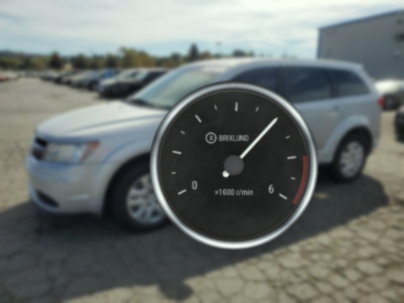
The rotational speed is {"value": 4000, "unit": "rpm"}
